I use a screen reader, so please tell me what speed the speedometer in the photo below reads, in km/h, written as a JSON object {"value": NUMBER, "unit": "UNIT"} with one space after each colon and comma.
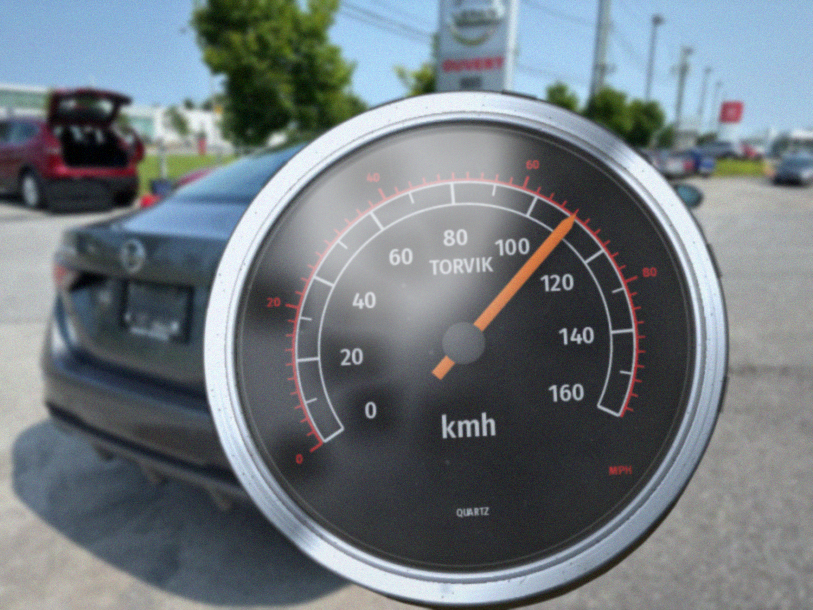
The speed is {"value": 110, "unit": "km/h"}
